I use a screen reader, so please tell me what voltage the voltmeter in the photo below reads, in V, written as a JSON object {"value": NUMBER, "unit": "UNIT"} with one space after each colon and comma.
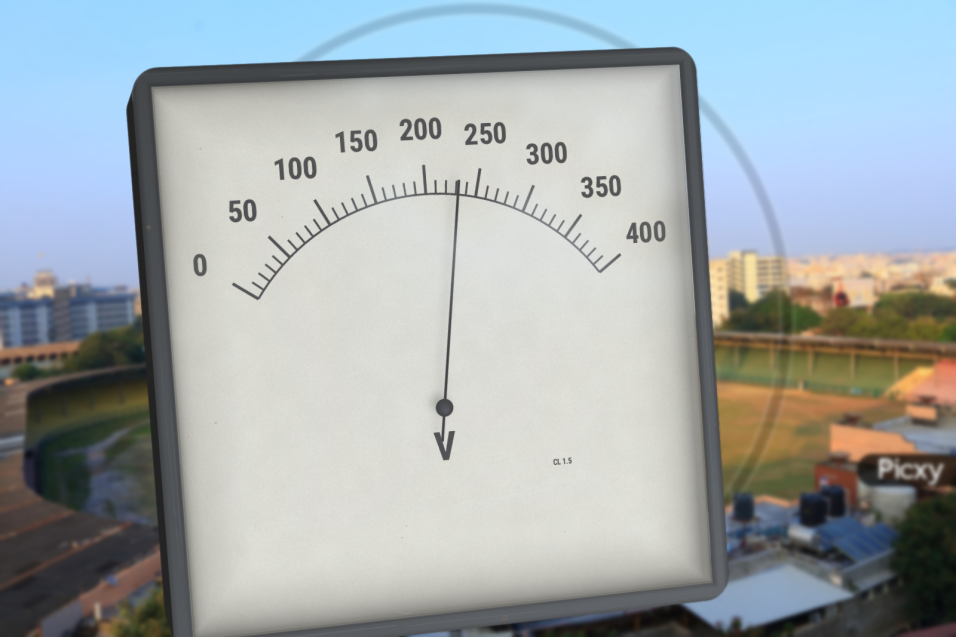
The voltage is {"value": 230, "unit": "V"}
